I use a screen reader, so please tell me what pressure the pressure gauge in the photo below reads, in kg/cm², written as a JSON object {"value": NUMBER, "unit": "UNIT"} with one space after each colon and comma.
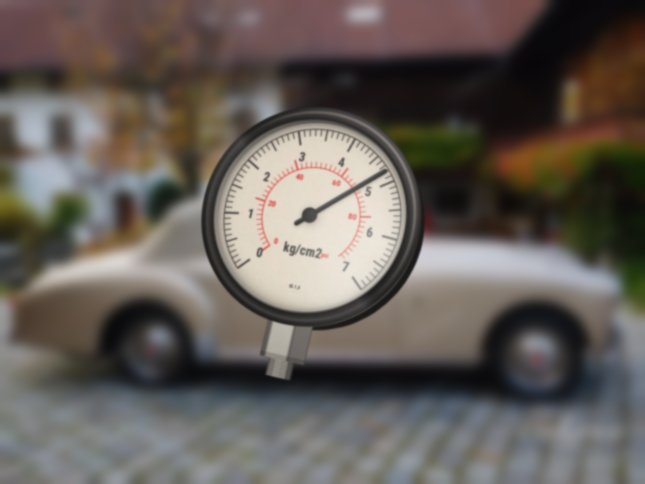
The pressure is {"value": 4.8, "unit": "kg/cm²"}
